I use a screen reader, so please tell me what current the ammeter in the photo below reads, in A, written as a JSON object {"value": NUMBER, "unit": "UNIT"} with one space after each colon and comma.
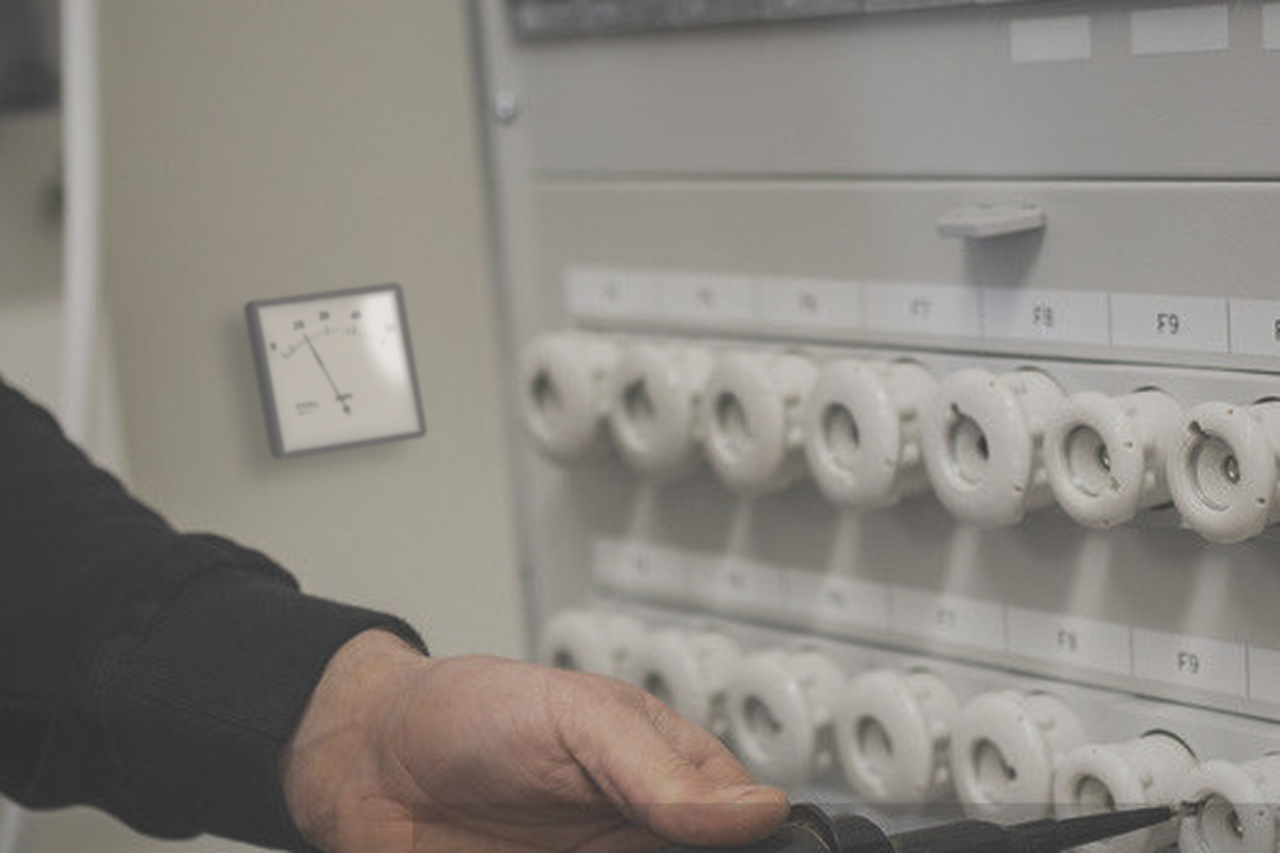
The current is {"value": 20, "unit": "A"}
